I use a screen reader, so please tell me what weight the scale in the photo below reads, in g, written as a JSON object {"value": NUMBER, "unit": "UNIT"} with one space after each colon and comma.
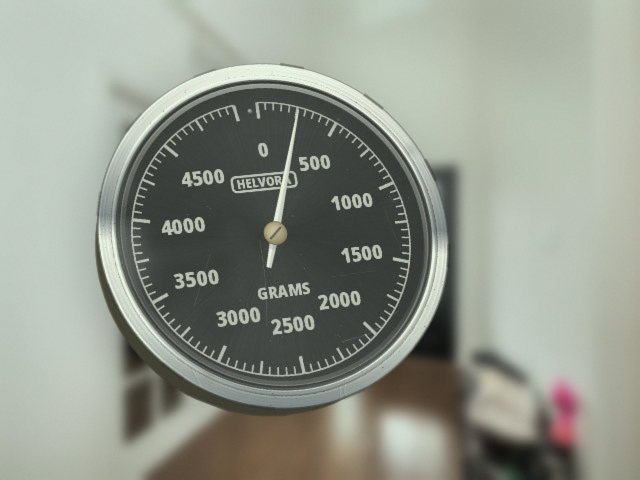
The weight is {"value": 250, "unit": "g"}
